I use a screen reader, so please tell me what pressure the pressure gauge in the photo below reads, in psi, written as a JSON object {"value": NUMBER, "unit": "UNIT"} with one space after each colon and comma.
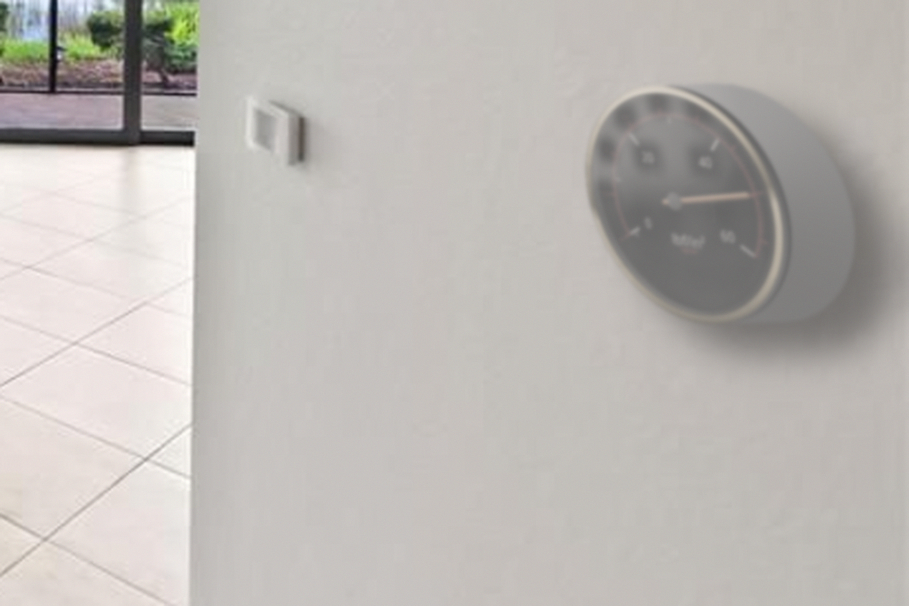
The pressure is {"value": 50, "unit": "psi"}
